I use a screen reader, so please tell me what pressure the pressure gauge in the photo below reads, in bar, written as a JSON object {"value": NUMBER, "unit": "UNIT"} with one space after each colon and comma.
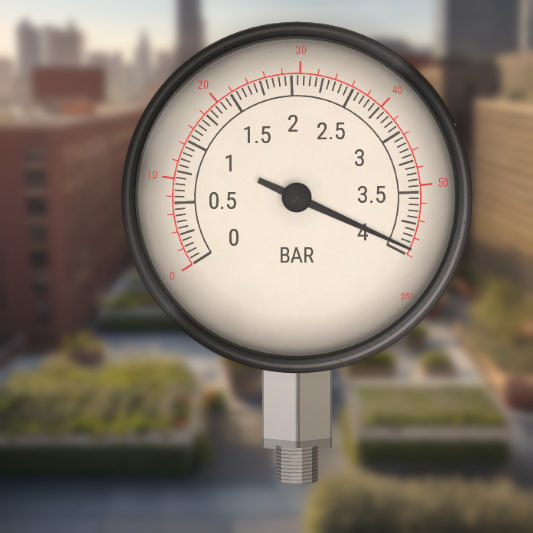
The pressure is {"value": 3.95, "unit": "bar"}
